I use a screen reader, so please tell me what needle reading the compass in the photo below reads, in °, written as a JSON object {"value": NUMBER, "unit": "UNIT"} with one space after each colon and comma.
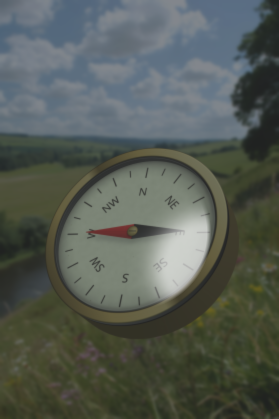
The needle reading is {"value": 270, "unit": "°"}
